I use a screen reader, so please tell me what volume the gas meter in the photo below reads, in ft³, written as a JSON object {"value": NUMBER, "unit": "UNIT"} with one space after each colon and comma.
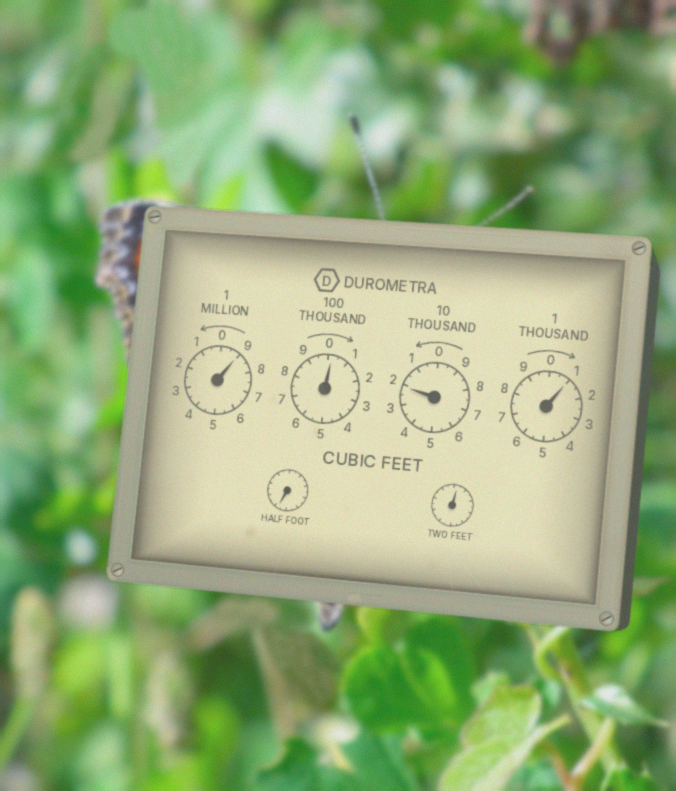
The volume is {"value": 902100, "unit": "ft³"}
